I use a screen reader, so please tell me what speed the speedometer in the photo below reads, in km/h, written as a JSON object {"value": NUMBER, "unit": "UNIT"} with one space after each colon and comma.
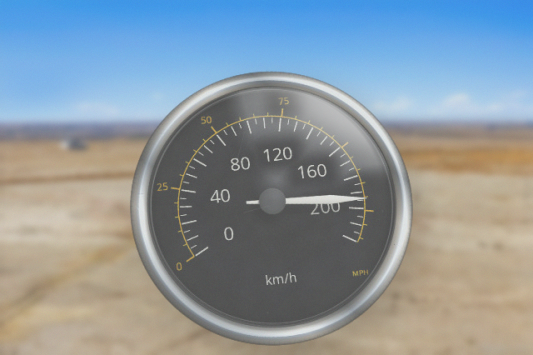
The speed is {"value": 195, "unit": "km/h"}
